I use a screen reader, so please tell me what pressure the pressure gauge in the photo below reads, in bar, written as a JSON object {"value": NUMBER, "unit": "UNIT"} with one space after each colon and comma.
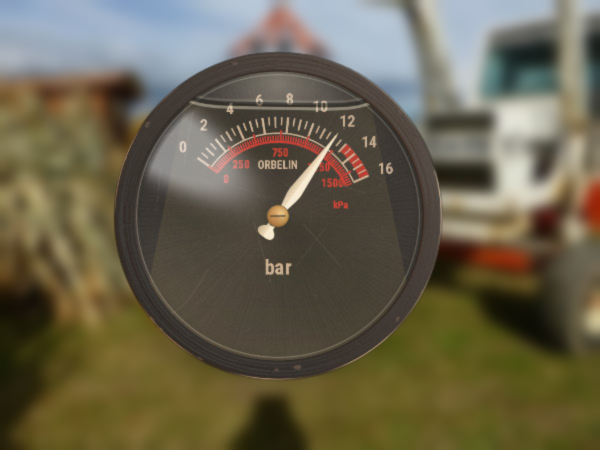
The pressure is {"value": 12, "unit": "bar"}
